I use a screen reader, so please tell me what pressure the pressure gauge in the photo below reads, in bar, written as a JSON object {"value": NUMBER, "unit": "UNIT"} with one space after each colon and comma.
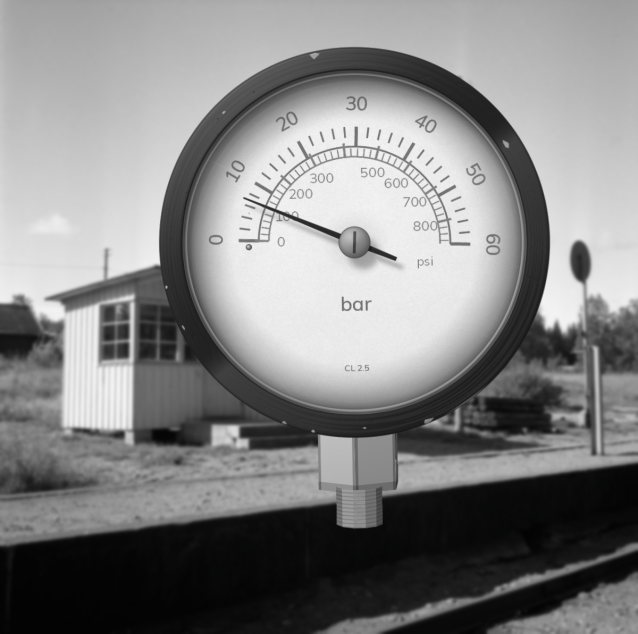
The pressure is {"value": 7, "unit": "bar"}
